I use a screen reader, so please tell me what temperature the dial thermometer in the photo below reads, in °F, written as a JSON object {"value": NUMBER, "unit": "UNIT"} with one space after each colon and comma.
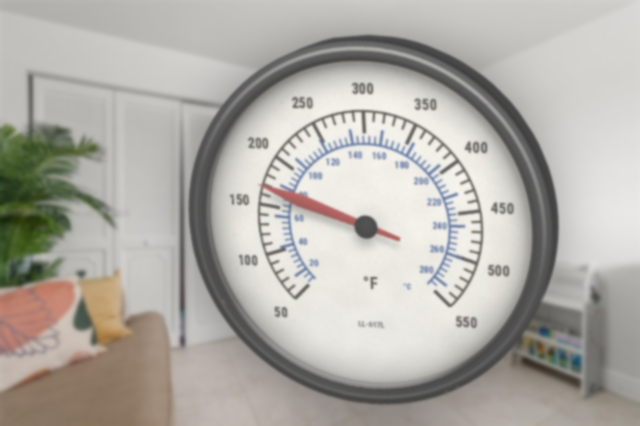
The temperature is {"value": 170, "unit": "°F"}
